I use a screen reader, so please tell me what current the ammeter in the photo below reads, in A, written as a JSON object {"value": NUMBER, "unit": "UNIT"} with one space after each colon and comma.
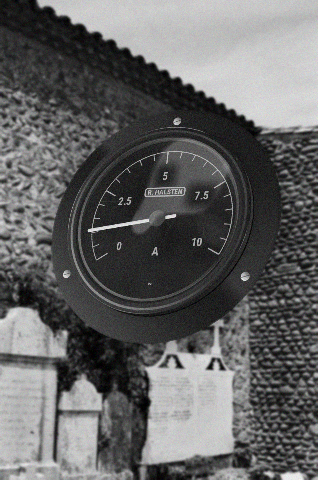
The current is {"value": 1, "unit": "A"}
